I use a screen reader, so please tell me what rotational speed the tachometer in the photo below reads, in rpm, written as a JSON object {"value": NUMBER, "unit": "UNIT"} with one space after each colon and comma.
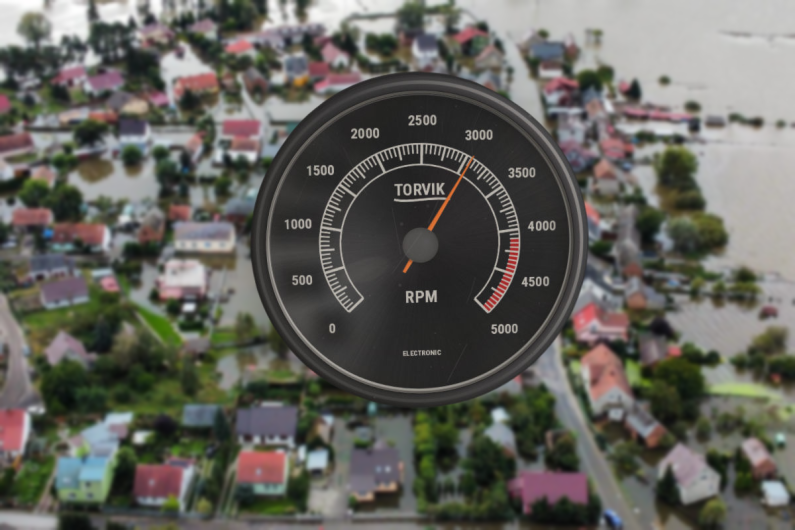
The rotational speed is {"value": 3050, "unit": "rpm"}
